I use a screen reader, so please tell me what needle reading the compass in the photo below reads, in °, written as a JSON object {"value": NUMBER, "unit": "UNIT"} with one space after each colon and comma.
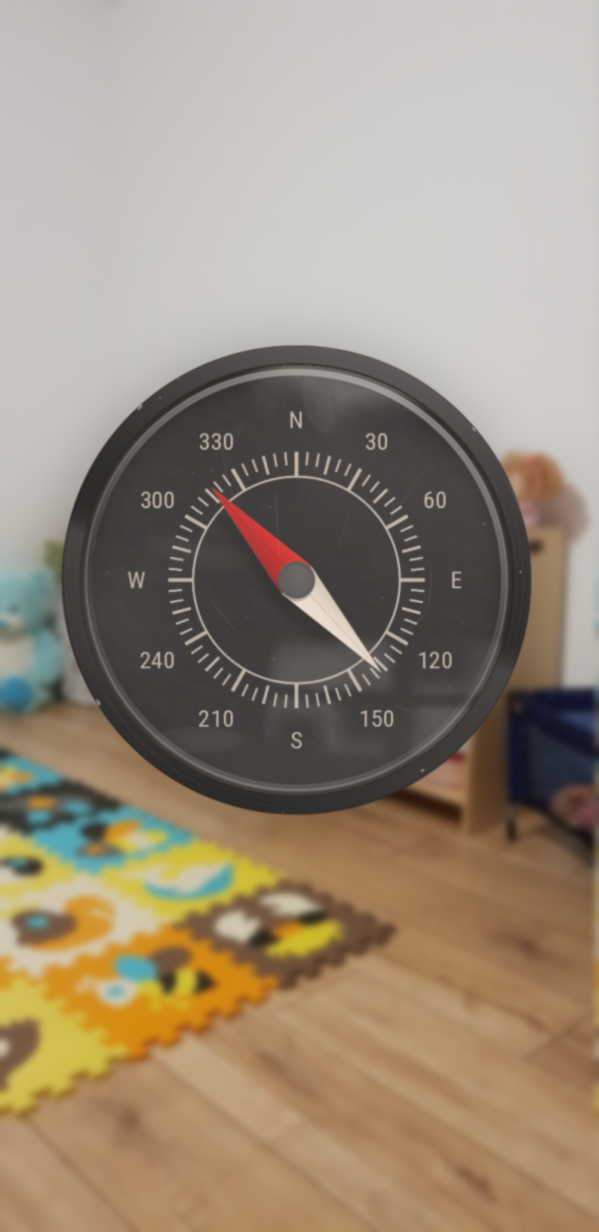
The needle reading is {"value": 317.5, "unit": "°"}
